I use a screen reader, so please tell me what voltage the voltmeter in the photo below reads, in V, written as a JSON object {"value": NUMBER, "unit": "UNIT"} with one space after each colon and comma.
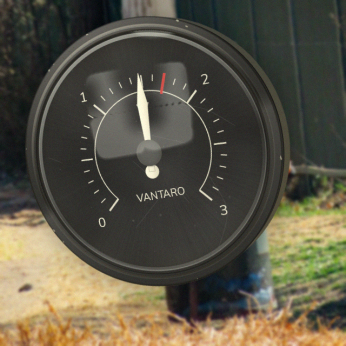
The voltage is {"value": 1.5, "unit": "V"}
